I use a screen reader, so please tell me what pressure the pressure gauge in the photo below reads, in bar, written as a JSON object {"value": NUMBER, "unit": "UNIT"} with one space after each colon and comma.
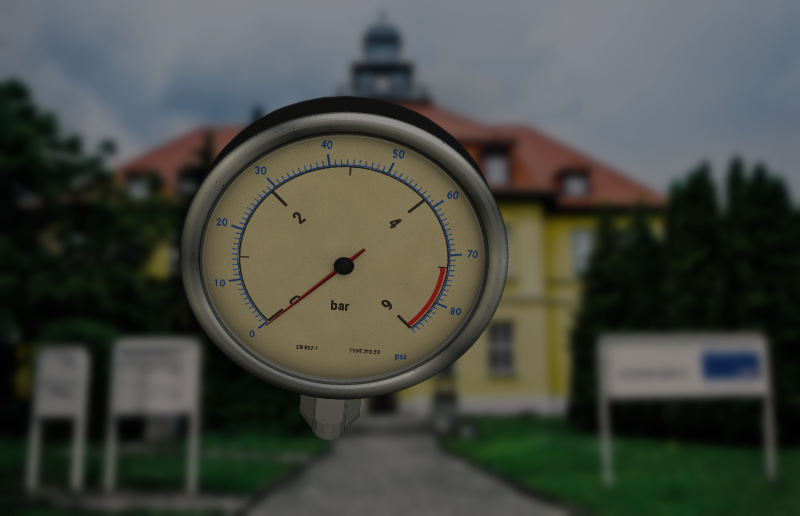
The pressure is {"value": 0, "unit": "bar"}
